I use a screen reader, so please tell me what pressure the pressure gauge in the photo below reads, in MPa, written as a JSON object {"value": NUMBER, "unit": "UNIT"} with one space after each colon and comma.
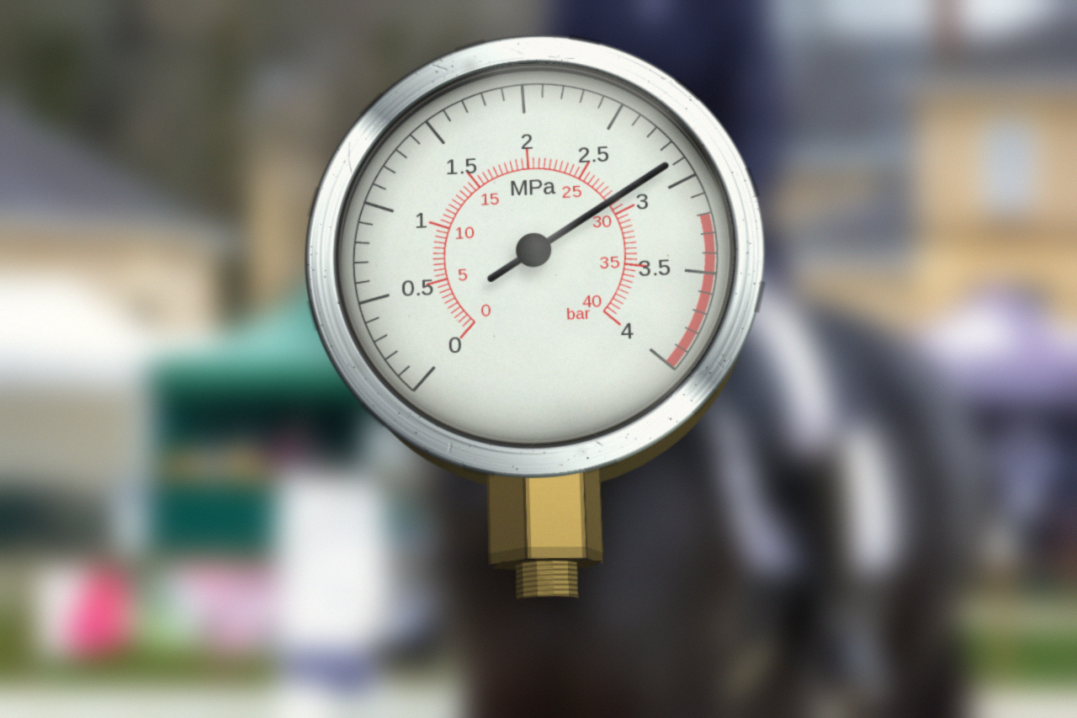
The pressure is {"value": 2.9, "unit": "MPa"}
